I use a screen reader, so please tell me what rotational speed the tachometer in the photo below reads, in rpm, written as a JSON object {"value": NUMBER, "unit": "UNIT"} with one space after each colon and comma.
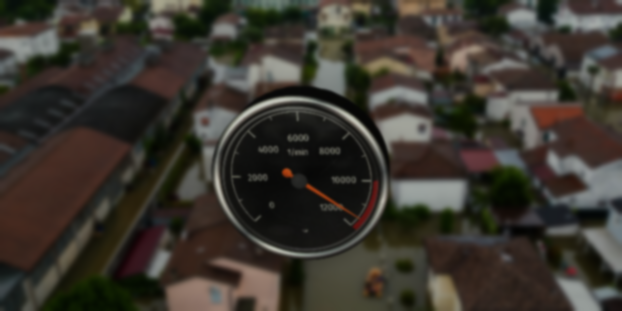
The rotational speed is {"value": 11500, "unit": "rpm"}
